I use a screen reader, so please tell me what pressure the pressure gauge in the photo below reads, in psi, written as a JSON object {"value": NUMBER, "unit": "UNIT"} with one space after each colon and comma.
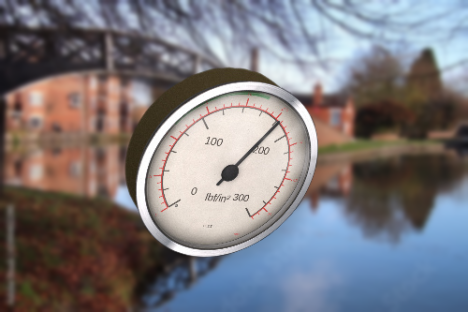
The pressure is {"value": 180, "unit": "psi"}
